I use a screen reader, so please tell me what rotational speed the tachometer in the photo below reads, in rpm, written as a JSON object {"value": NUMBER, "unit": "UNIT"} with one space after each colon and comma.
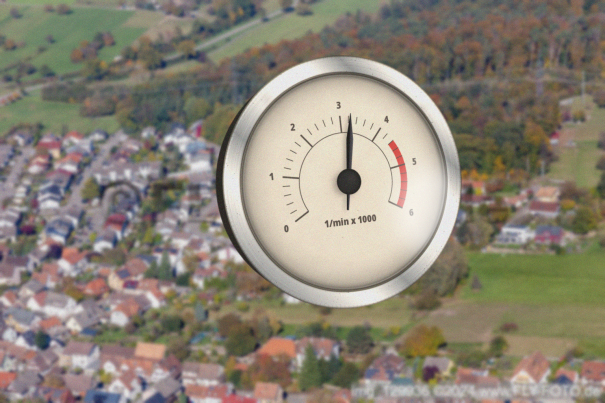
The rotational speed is {"value": 3200, "unit": "rpm"}
